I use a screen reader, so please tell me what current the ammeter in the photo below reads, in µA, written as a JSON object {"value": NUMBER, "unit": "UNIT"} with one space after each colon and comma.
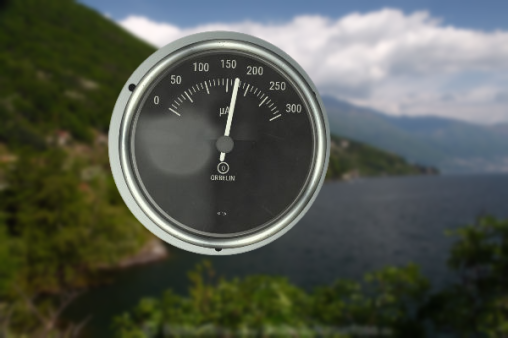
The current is {"value": 170, "unit": "µA"}
